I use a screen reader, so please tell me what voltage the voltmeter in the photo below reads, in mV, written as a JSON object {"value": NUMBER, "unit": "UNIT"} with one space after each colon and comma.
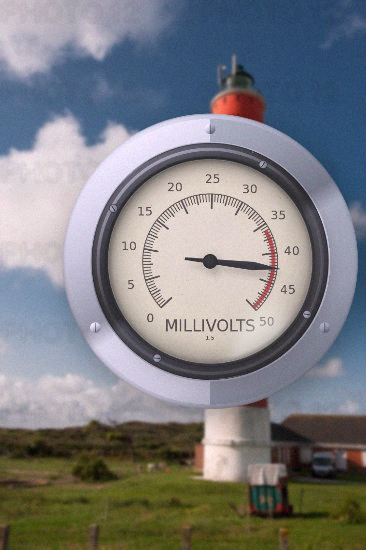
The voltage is {"value": 42.5, "unit": "mV"}
